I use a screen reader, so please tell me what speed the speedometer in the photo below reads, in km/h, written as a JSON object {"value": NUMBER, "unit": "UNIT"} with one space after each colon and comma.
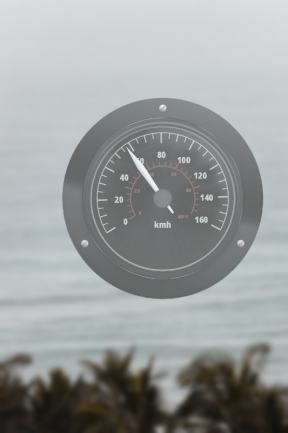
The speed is {"value": 57.5, "unit": "km/h"}
